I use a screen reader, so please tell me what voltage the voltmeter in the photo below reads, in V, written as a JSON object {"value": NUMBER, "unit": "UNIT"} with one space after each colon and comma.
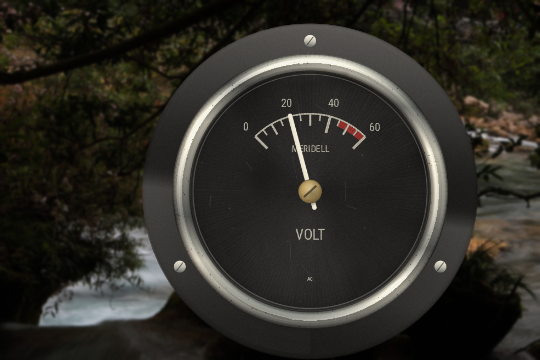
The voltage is {"value": 20, "unit": "V"}
